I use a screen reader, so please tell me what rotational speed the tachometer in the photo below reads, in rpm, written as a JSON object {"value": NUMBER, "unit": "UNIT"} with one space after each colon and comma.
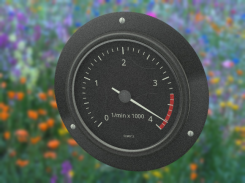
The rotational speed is {"value": 3800, "unit": "rpm"}
